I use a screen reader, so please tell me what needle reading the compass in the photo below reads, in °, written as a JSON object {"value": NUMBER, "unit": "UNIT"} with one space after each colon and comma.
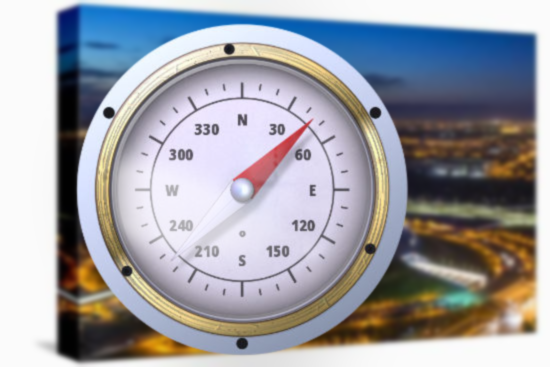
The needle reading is {"value": 45, "unit": "°"}
